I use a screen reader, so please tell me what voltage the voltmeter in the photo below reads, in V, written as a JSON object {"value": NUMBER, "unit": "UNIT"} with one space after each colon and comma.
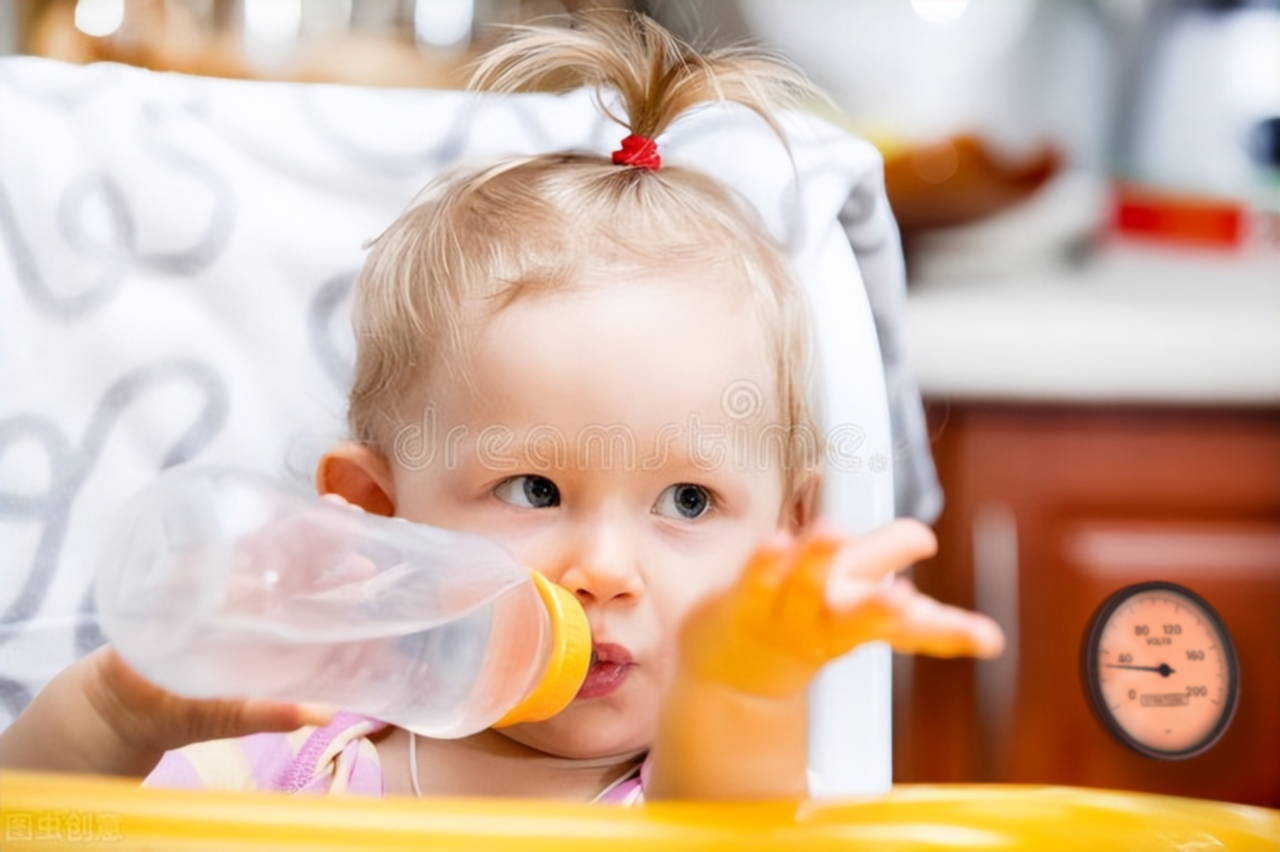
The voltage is {"value": 30, "unit": "V"}
